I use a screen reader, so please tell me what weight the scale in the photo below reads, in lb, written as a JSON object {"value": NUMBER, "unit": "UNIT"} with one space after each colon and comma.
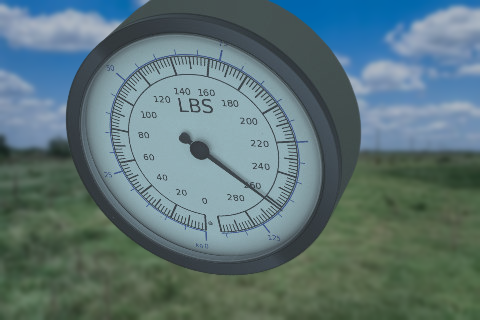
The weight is {"value": 260, "unit": "lb"}
